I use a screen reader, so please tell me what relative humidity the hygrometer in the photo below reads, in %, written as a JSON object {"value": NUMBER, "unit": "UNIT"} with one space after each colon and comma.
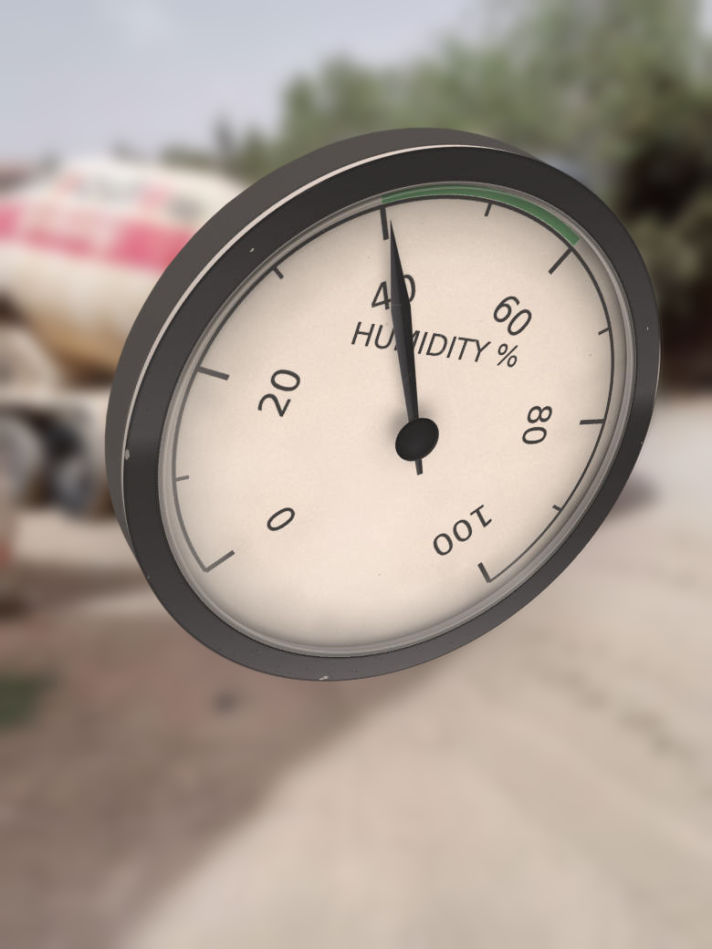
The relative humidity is {"value": 40, "unit": "%"}
